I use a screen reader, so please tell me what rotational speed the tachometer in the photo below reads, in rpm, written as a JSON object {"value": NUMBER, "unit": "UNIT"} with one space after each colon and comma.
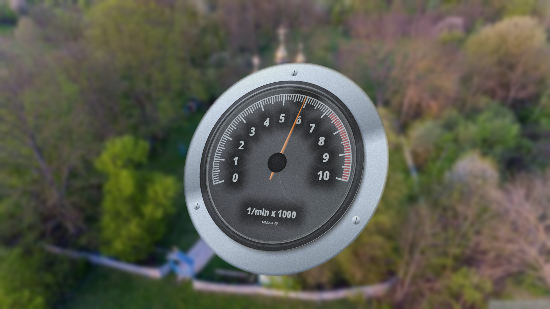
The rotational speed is {"value": 6000, "unit": "rpm"}
